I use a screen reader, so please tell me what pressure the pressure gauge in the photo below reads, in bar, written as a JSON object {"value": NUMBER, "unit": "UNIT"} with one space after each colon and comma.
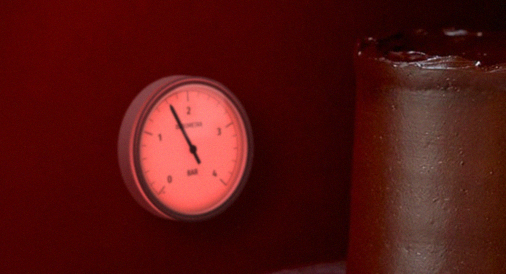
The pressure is {"value": 1.6, "unit": "bar"}
